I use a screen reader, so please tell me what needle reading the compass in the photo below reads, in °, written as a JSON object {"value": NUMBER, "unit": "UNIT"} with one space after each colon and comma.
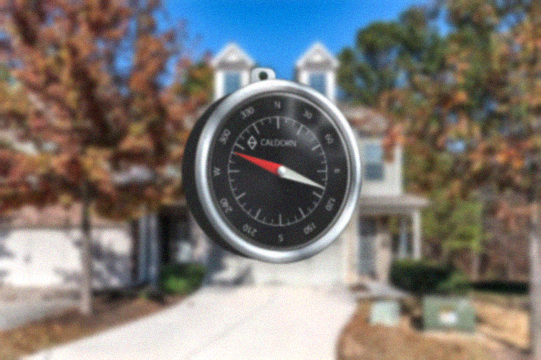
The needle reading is {"value": 290, "unit": "°"}
